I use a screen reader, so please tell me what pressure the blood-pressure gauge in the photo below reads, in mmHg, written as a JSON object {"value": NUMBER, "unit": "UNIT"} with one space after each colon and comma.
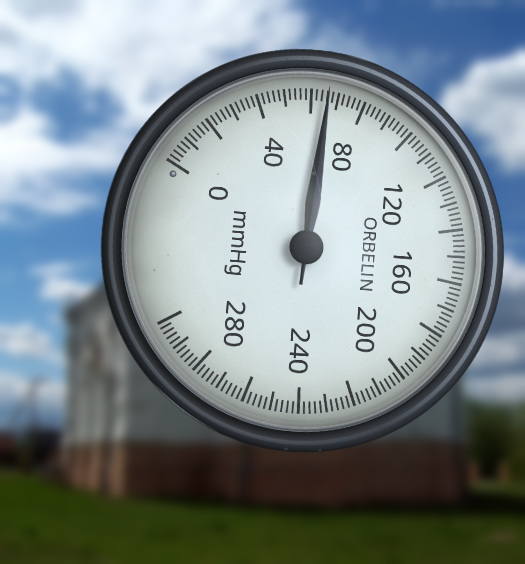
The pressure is {"value": 66, "unit": "mmHg"}
